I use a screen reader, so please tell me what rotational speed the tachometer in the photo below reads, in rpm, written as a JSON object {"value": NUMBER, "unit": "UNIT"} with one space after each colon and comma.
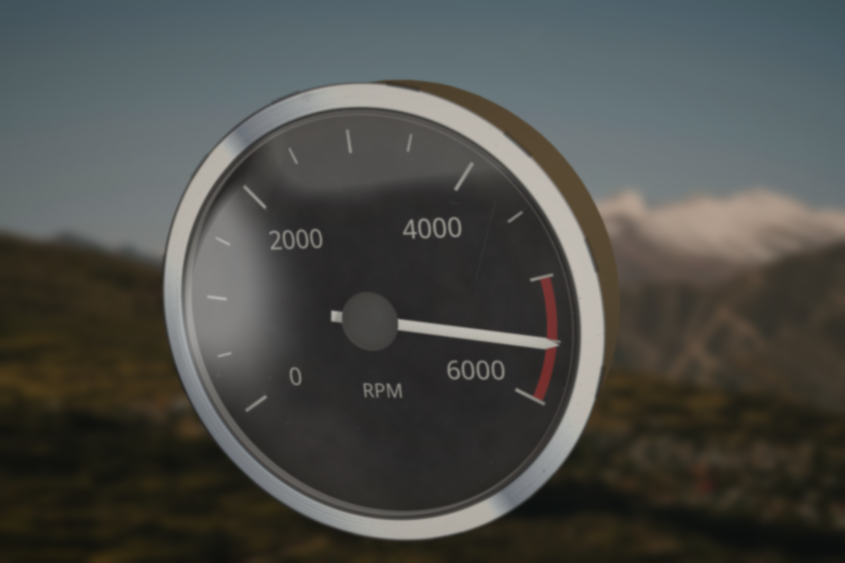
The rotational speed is {"value": 5500, "unit": "rpm"}
